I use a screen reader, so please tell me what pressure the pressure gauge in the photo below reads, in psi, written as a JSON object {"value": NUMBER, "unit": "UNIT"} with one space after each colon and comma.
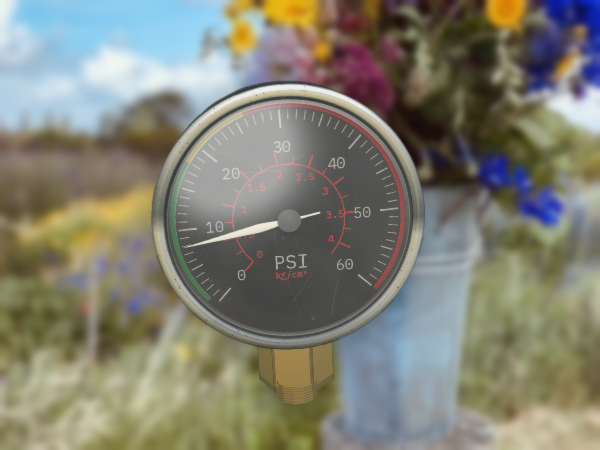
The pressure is {"value": 8, "unit": "psi"}
